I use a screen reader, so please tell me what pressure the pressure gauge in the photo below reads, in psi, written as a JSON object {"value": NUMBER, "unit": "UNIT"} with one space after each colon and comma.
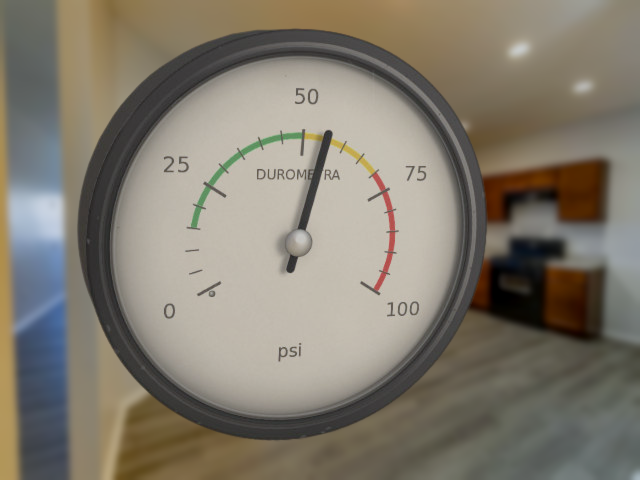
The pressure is {"value": 55, "unit": "psi"}
